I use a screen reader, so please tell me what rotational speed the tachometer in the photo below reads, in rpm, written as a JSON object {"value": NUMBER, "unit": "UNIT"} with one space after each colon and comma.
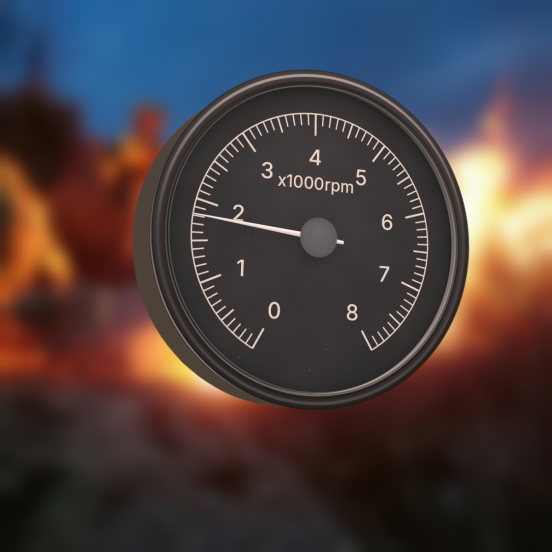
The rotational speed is {"value": 1800, "unit": "rpm"}
